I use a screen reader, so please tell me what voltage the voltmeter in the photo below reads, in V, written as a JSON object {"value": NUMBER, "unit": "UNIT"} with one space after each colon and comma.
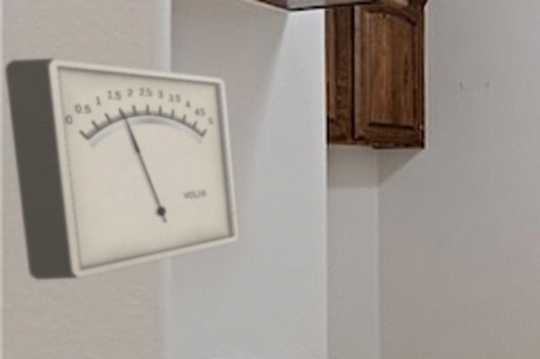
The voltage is {"value": 1.5, "unit": "V"}
